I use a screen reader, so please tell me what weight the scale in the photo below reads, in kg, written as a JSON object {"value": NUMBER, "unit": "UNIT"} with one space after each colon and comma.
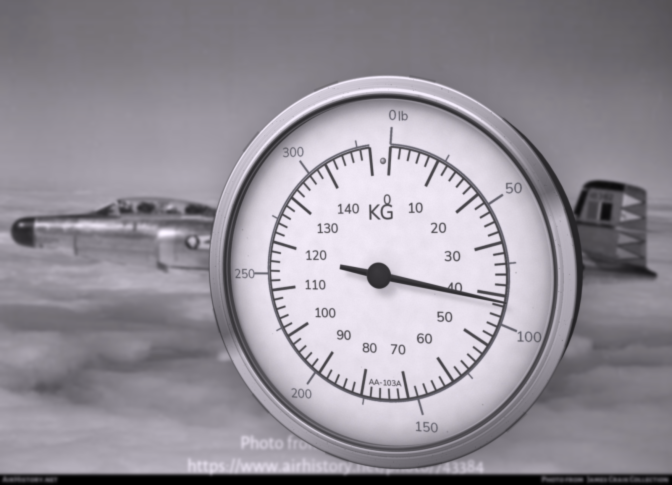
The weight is {"value": 41, "unit": "kg"}
